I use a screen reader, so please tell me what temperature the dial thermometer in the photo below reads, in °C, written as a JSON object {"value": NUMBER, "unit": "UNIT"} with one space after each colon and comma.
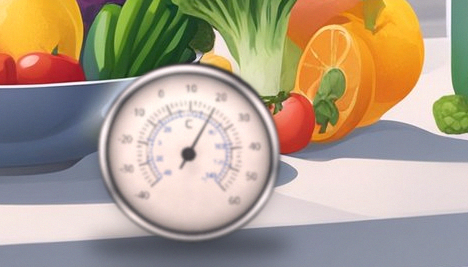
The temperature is {"value": 20, "unit": "°C"}
